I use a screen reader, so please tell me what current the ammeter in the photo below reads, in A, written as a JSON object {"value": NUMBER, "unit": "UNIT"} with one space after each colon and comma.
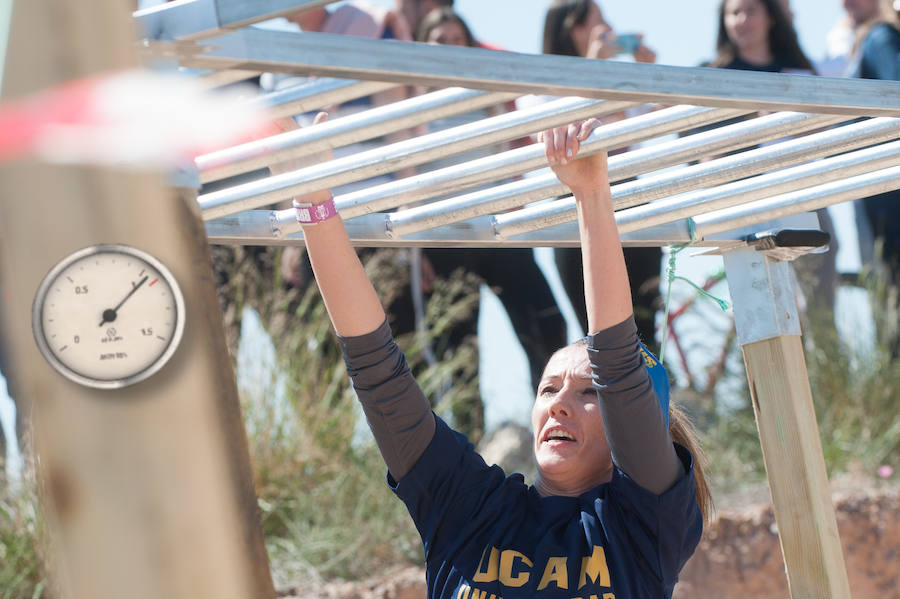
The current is {"value": 1.05, "unit": "A"}
